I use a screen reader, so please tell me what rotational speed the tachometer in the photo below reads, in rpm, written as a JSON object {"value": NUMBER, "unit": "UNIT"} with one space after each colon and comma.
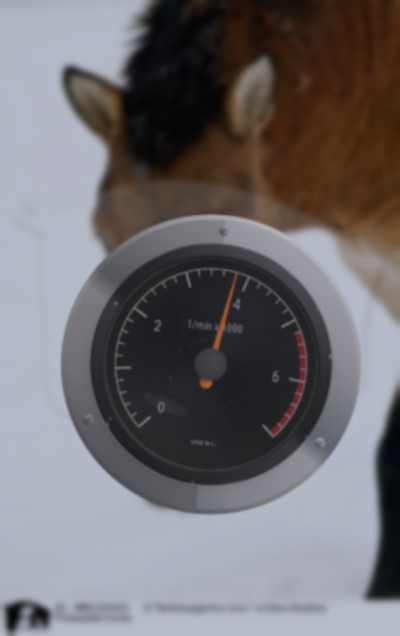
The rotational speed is {"value": 3800, "unit": "rpm"}
